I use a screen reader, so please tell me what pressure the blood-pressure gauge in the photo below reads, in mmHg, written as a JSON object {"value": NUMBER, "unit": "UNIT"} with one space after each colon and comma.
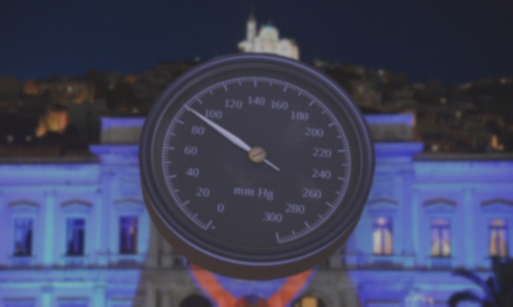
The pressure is {"value": 90, "unit": "mmHg"}
